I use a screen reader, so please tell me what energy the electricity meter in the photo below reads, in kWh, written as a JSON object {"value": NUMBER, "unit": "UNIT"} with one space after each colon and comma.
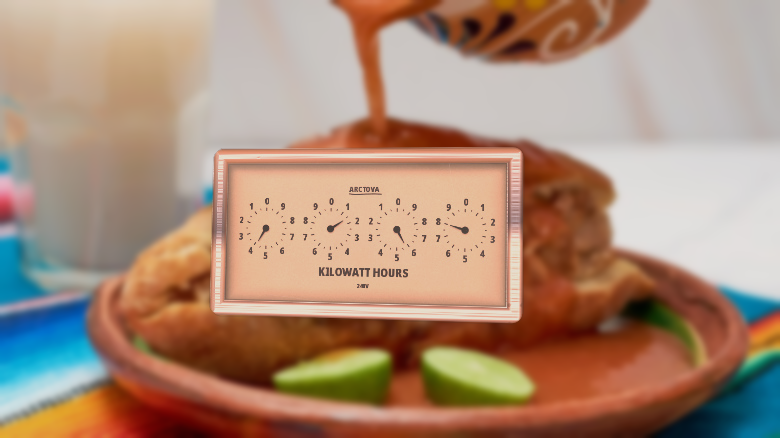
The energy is {"value": 4158, "unit": "kWh"}
